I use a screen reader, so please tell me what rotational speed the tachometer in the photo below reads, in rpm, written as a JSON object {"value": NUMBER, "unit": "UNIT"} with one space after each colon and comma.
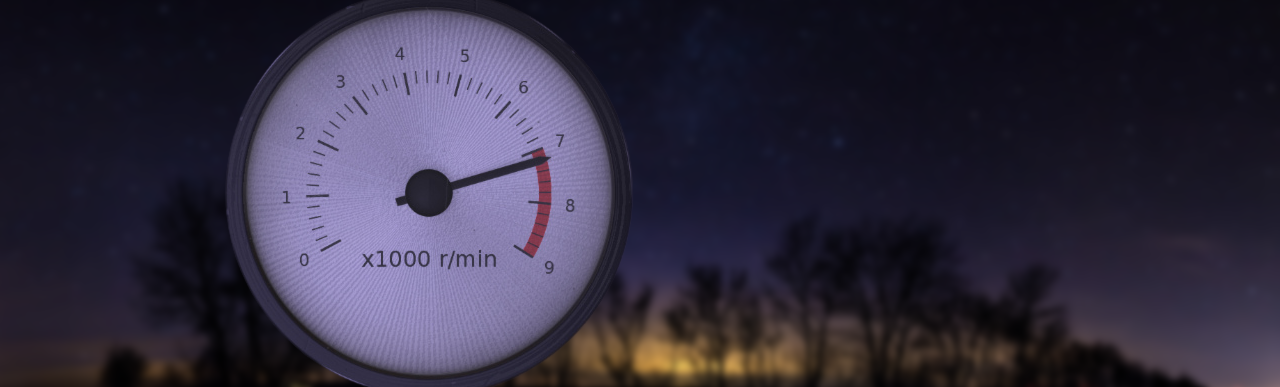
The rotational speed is {"value": 7200, "unit": "rpm"}
